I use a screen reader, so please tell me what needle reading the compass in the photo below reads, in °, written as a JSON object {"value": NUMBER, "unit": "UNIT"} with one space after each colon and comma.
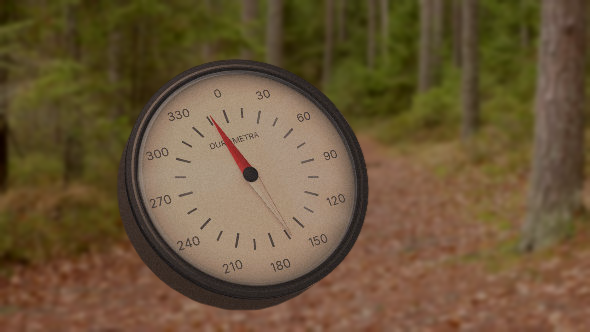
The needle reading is {"value": 345, "unit": "°"}
